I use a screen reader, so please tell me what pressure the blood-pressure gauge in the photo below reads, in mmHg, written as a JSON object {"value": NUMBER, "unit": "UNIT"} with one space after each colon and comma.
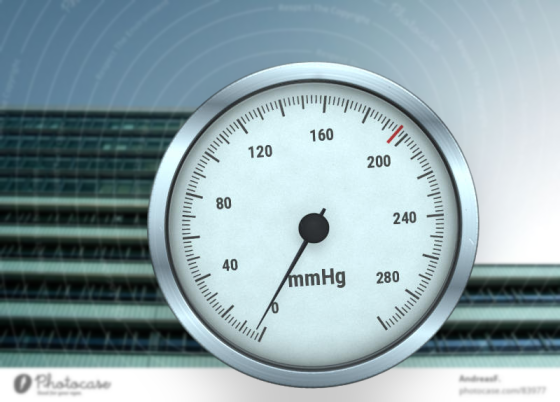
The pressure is {"value": 4, "unit": "mmHg"}
